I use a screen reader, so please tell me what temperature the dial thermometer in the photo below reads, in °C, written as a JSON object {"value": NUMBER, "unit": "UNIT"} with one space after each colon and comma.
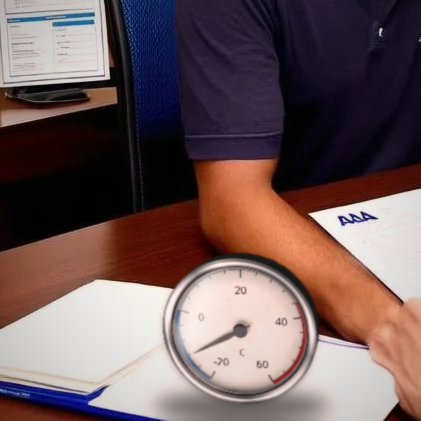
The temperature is {"value": -12, "unit": "°C"}
